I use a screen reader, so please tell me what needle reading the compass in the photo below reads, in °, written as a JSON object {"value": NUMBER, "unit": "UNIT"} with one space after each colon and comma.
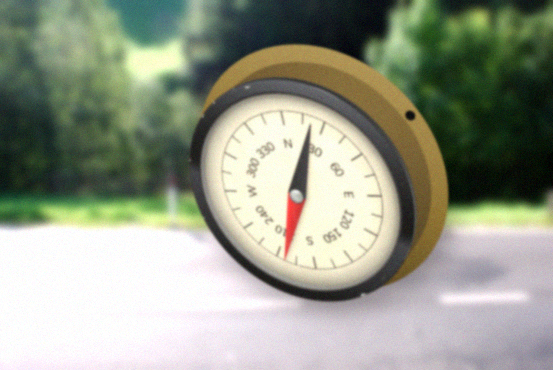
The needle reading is {"value": 202.5, "unit": "°"}
